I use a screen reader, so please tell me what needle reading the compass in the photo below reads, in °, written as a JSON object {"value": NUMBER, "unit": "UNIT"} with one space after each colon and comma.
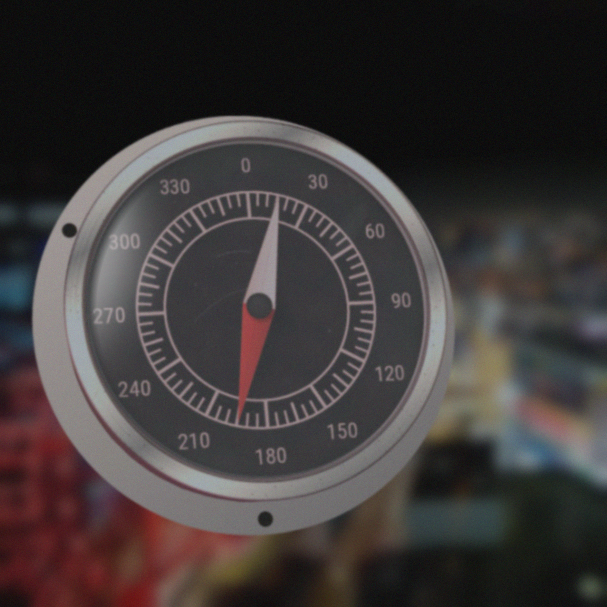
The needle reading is {"value": 195, "unit": "°"}
